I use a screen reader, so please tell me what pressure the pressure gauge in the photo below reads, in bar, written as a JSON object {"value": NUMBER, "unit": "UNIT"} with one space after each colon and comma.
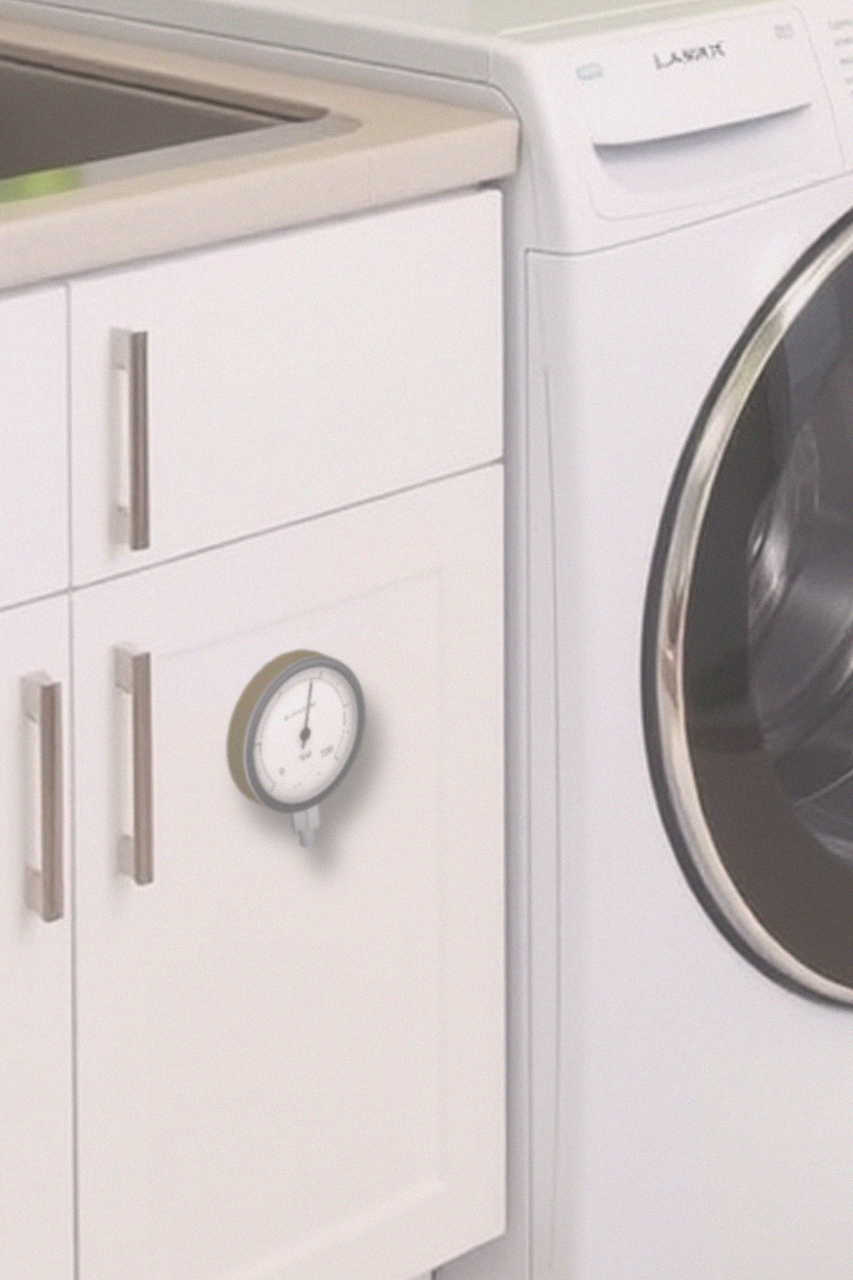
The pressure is {"value": 55, "unit": "bar"}
